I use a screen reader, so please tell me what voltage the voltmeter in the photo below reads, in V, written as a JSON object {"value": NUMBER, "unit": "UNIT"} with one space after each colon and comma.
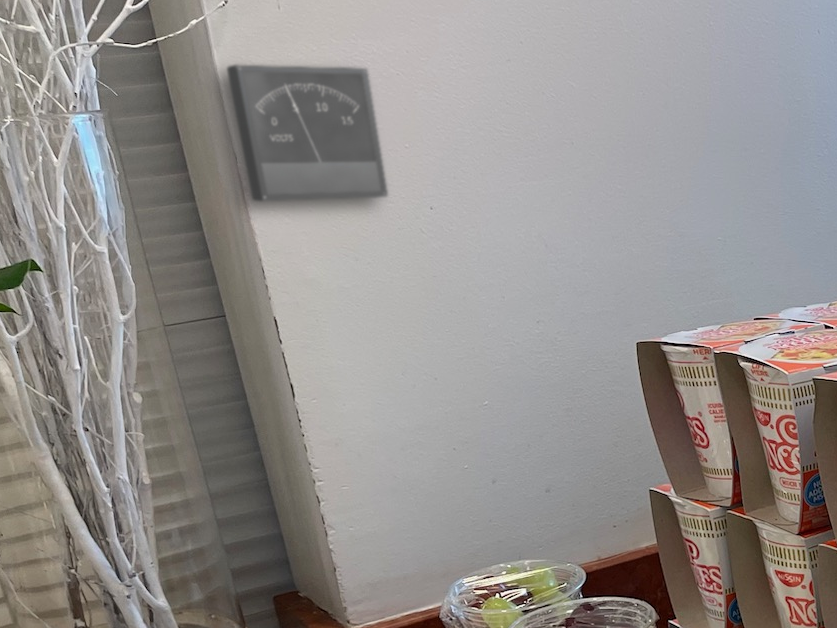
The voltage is {"value": 5, "unit": "V"}
